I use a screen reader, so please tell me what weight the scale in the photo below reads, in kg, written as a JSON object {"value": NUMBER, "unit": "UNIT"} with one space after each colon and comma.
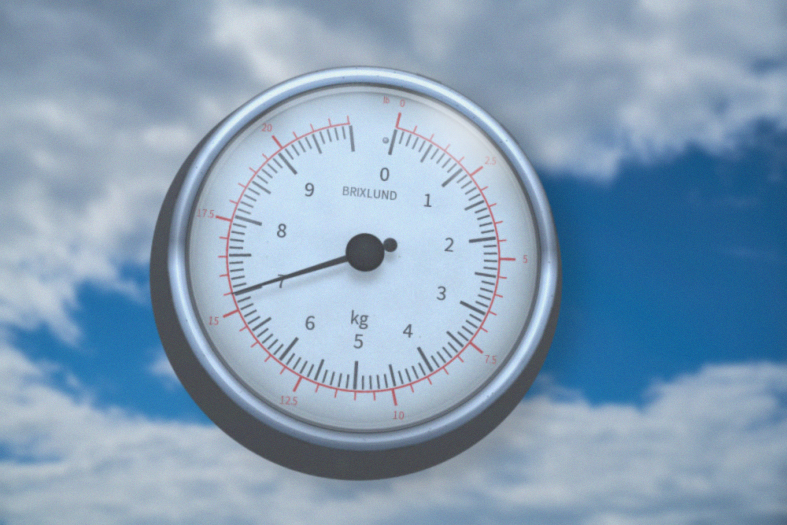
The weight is {"value": 7, "unit": "kg"}
